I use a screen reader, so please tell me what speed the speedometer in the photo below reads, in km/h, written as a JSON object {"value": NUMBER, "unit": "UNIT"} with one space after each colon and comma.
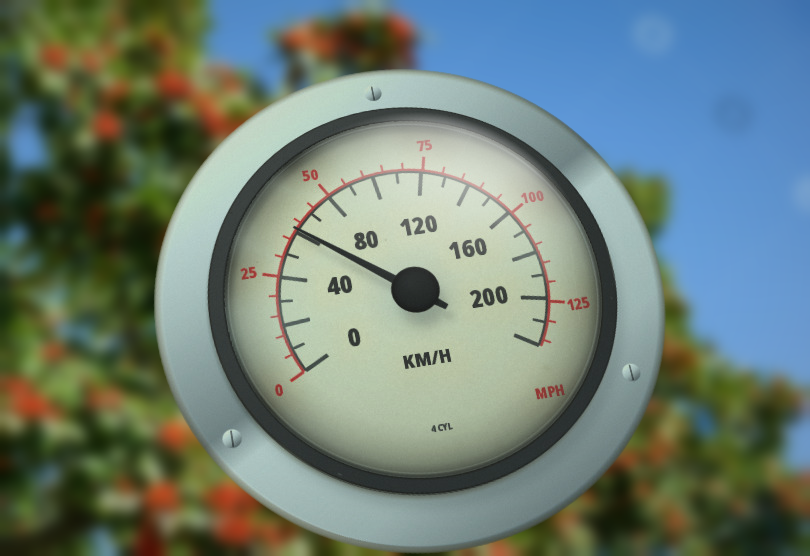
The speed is {"value": 60, "unit": "km/h"}
